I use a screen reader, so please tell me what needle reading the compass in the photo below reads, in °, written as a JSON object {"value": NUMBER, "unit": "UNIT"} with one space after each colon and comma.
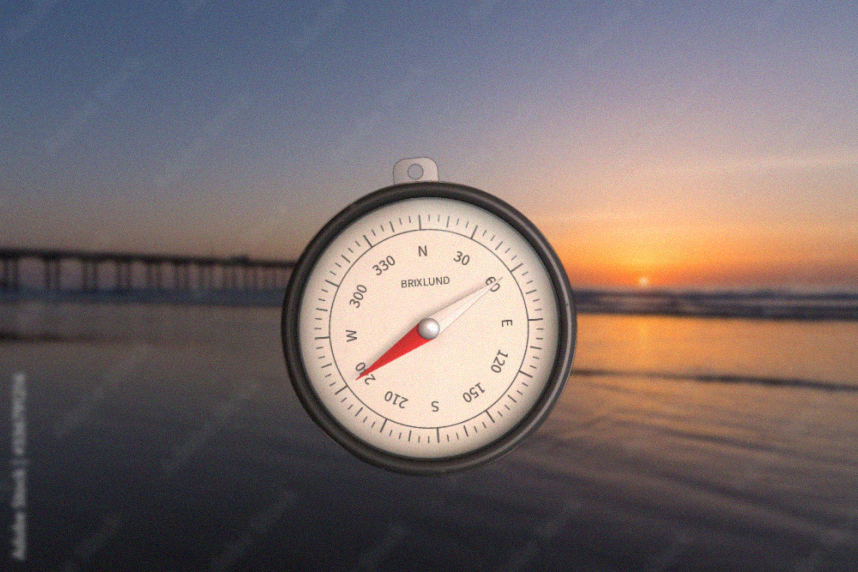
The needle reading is {"value": 240, "unit": "°"}
